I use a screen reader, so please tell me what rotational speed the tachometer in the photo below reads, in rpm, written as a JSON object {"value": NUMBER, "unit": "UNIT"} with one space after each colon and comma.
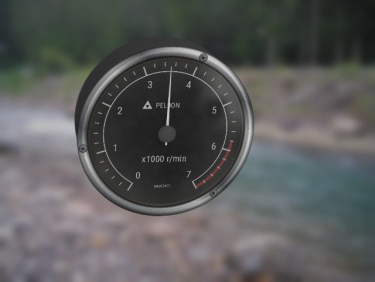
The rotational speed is {"value": 3500, "unit": "rpm"}
